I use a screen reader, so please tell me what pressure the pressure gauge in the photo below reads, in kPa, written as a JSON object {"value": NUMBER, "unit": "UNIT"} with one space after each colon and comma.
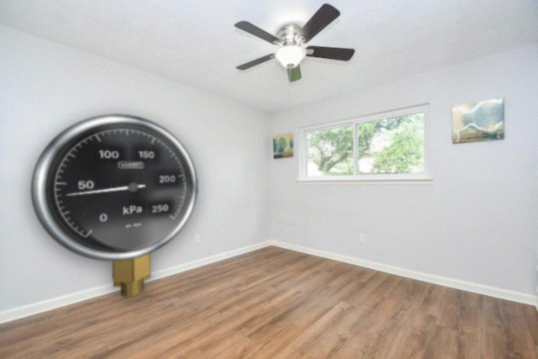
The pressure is {"value": 40, "unit": "kPa"}
